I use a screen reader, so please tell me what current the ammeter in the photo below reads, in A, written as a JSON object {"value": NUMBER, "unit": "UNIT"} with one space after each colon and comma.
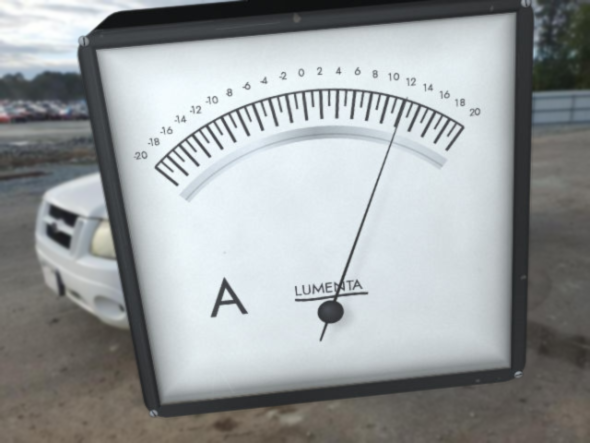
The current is {"value": 12, "unit": "A"}
